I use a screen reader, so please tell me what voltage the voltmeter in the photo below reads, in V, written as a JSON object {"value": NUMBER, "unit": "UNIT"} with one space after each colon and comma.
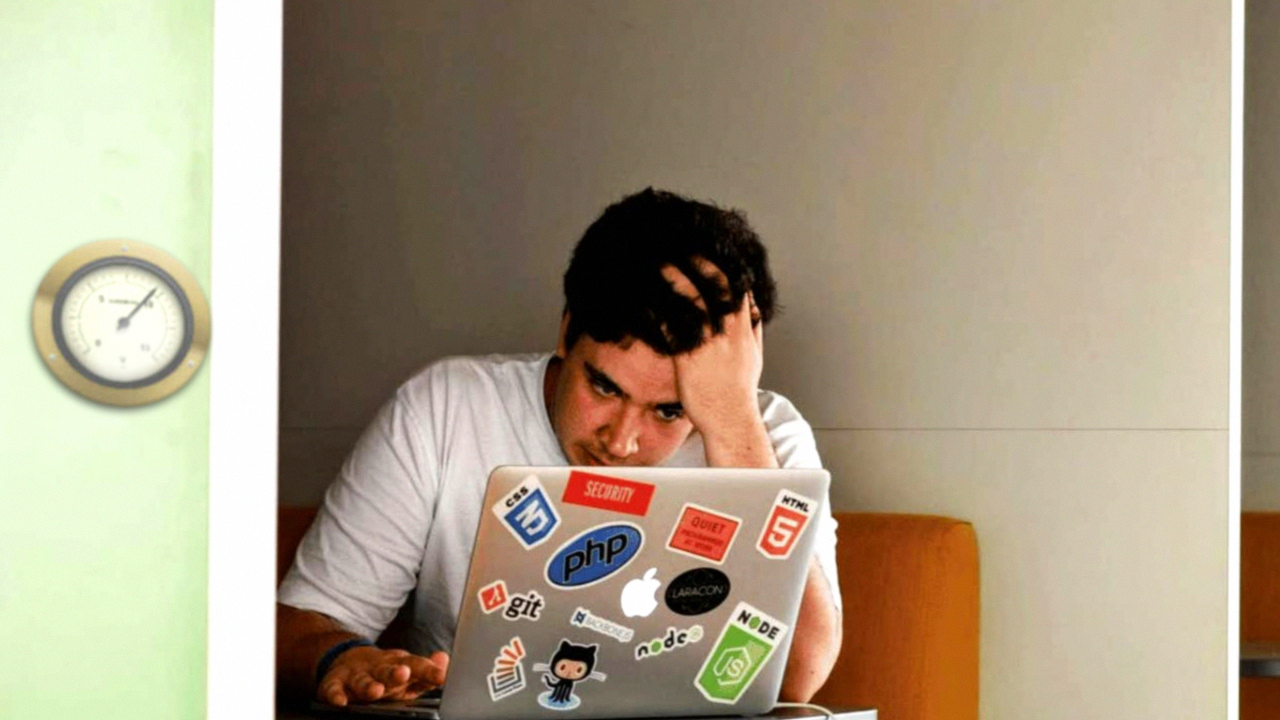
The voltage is {"value": 9.5, "unit": "V"}
